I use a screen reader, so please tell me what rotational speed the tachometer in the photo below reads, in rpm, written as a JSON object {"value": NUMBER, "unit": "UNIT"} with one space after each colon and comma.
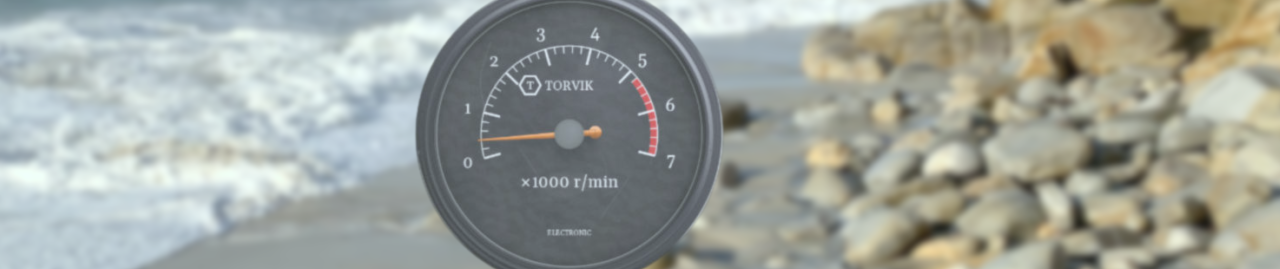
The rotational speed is {"value": 400, "unit": "rpm"}
